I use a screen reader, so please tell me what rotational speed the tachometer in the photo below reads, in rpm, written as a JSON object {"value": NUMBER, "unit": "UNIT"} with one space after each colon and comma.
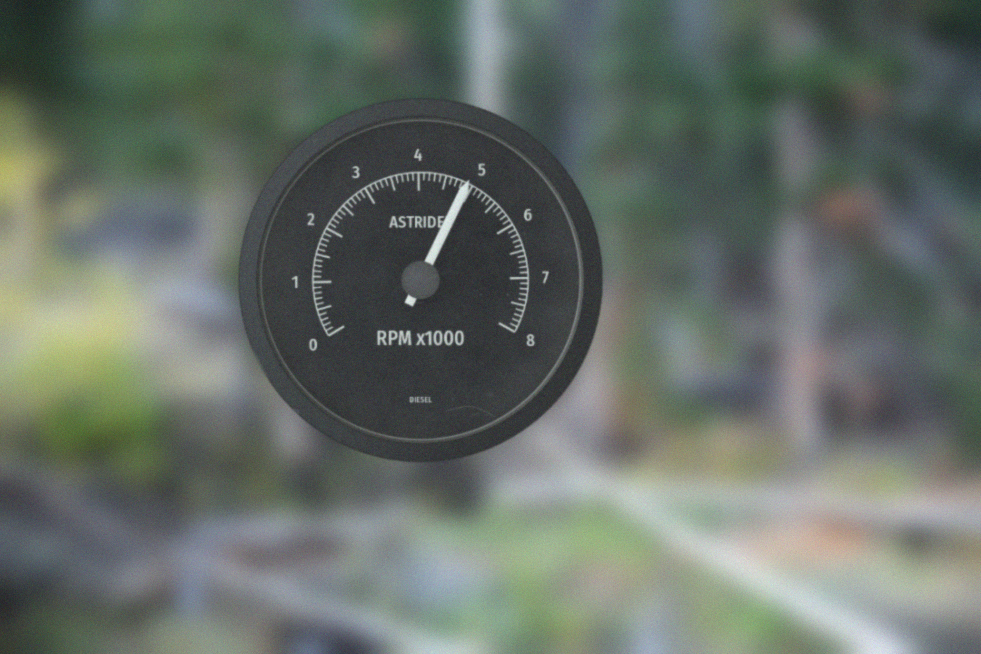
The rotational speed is {"value": 4900, "unit": "rpm"}
